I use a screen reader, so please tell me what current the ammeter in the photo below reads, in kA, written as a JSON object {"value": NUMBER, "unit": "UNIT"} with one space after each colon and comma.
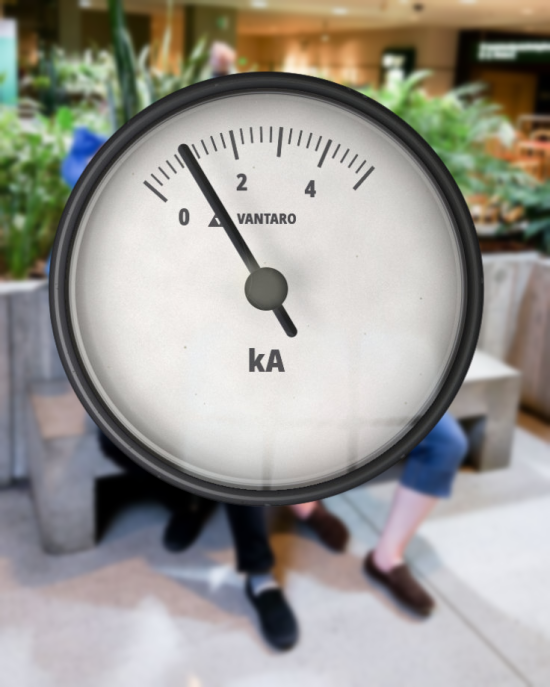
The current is {"value": 1, "unit": "kA"}
